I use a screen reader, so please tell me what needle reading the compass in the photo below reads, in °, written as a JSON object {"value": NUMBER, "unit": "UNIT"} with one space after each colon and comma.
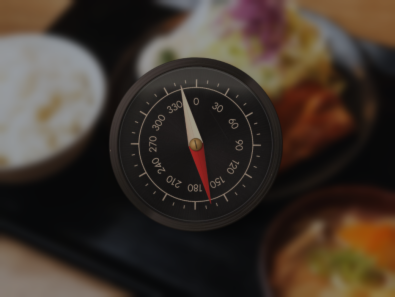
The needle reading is {"value": 165, "unit": "°"}
